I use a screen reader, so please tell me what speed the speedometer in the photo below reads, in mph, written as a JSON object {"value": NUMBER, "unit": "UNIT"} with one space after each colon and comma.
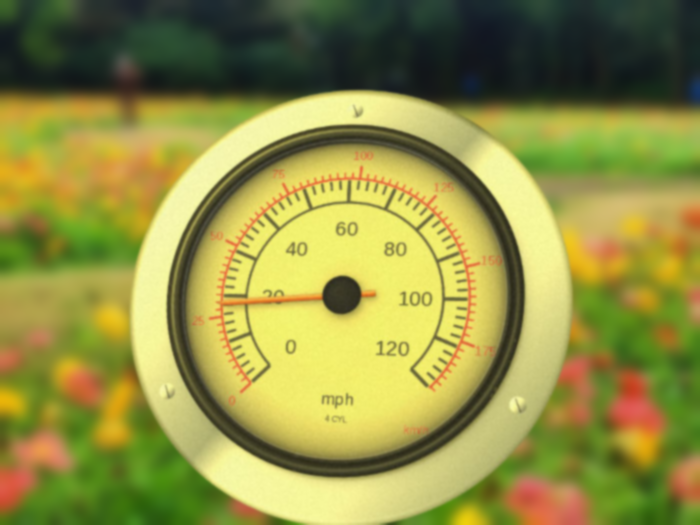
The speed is {"value": 18, "unit": "mph"}
